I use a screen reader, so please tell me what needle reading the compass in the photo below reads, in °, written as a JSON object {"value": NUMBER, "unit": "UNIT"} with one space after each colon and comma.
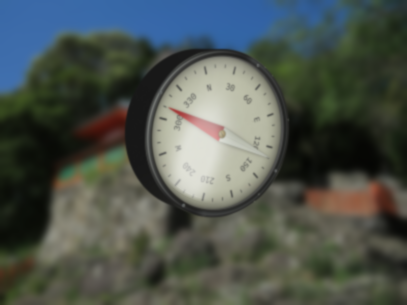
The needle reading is {"value": 310, "unit": "°"}
